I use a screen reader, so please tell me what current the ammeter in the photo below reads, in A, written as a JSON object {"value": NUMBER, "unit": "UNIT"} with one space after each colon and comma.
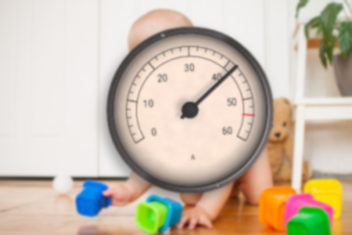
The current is {"value": 42, "unit": "A"}
